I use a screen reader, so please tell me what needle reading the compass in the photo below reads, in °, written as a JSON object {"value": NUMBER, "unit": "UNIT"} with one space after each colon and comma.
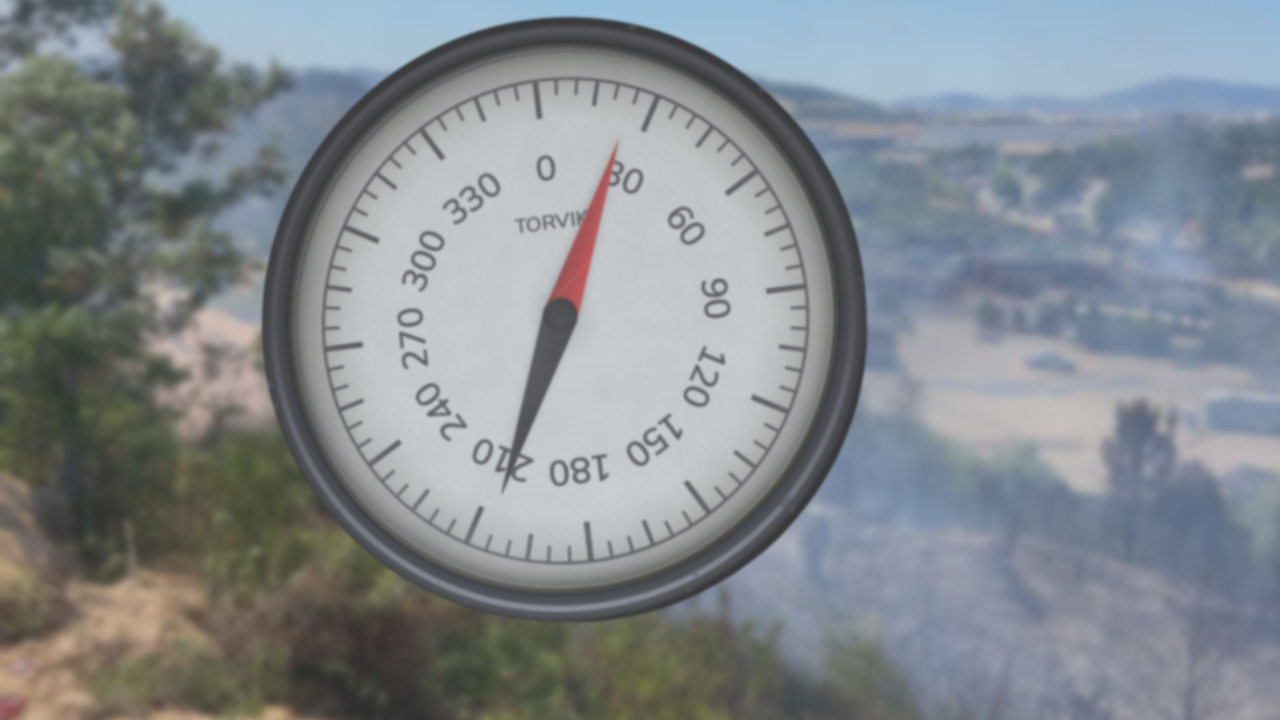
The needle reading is {"value": 25, "unit": "°"}
